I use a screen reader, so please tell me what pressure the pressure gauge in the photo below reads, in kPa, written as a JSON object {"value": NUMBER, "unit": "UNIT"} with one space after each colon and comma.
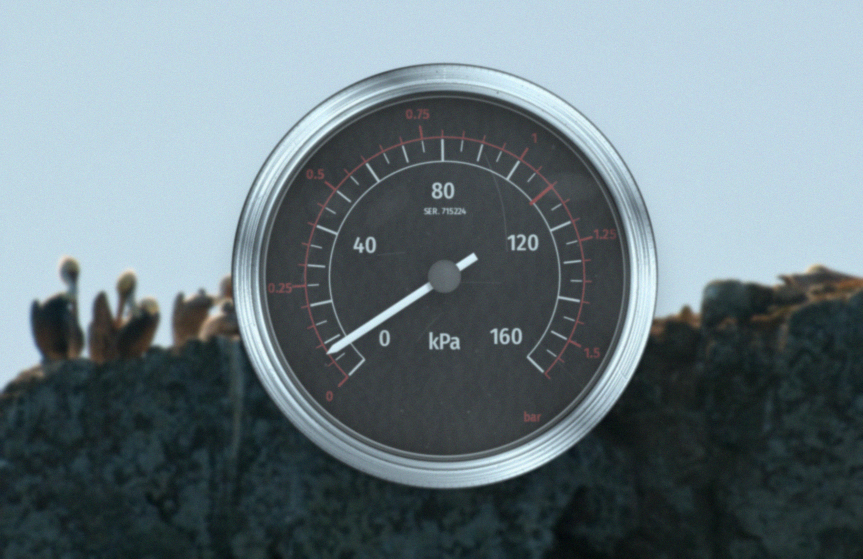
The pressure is {"value": 7.5, "unit": "kPa"}
